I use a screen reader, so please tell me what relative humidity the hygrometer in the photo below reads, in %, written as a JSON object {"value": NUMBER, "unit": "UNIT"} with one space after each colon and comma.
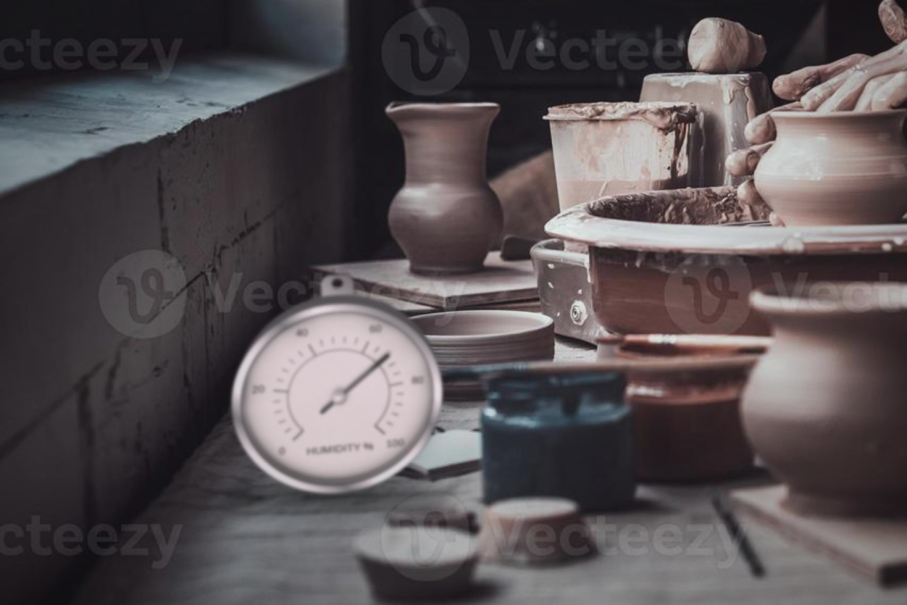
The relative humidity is {"value": 68, "unit": "%"}
